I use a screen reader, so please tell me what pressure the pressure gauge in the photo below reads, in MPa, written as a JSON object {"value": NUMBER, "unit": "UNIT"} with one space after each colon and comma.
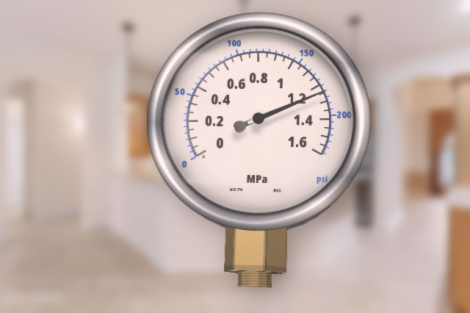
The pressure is {"value": 1.25, "unit": "MPa"}
